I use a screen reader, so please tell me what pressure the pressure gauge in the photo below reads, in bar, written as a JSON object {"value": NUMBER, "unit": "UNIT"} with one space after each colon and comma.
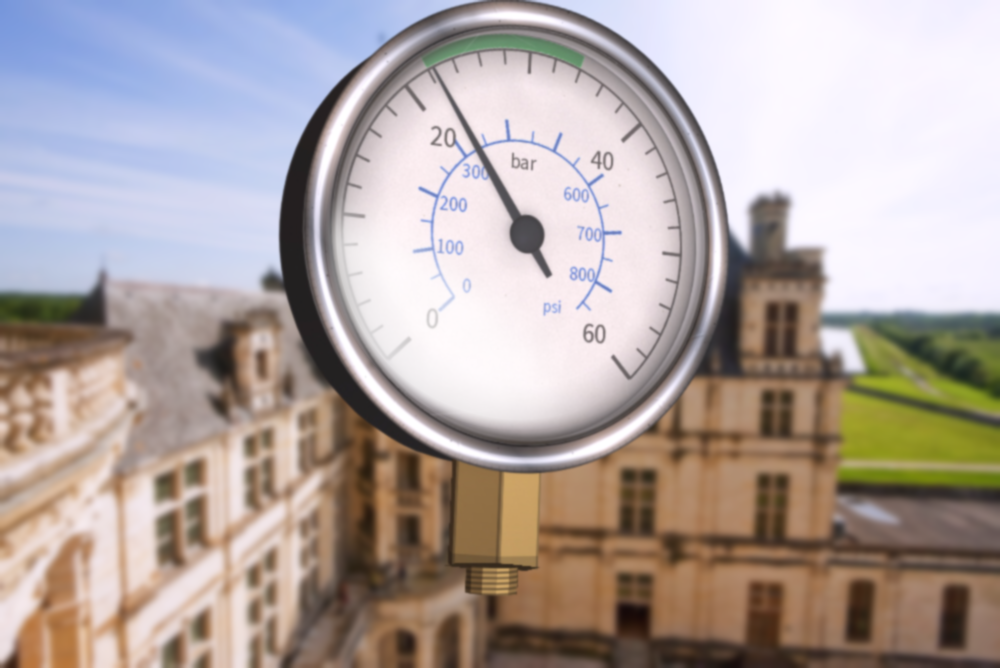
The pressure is {"value": 22, "unit": "bar"}
